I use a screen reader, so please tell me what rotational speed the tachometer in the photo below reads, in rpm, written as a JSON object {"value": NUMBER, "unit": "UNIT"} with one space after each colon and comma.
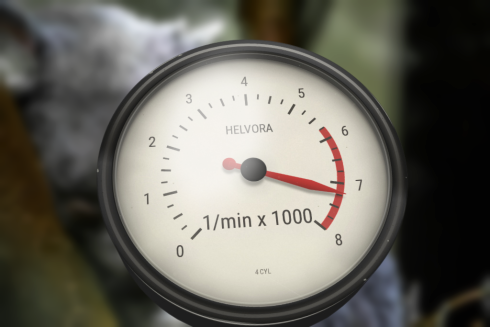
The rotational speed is {"value": 7250, "unit": "rpm"}
